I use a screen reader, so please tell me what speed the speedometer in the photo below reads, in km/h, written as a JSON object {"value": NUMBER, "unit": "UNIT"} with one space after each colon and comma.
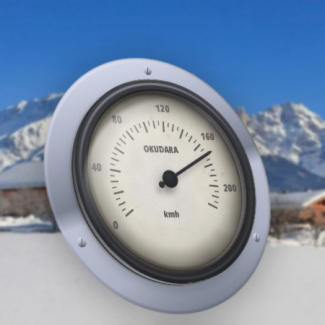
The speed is {"value": 170, "unit": "km/h"}
